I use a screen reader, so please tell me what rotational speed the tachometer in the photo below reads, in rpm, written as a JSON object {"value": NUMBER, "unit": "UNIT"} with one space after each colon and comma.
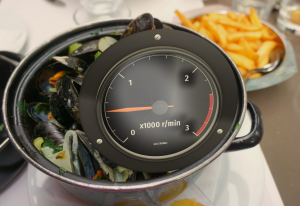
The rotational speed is {"value": 500, "unit": "rpm"}
